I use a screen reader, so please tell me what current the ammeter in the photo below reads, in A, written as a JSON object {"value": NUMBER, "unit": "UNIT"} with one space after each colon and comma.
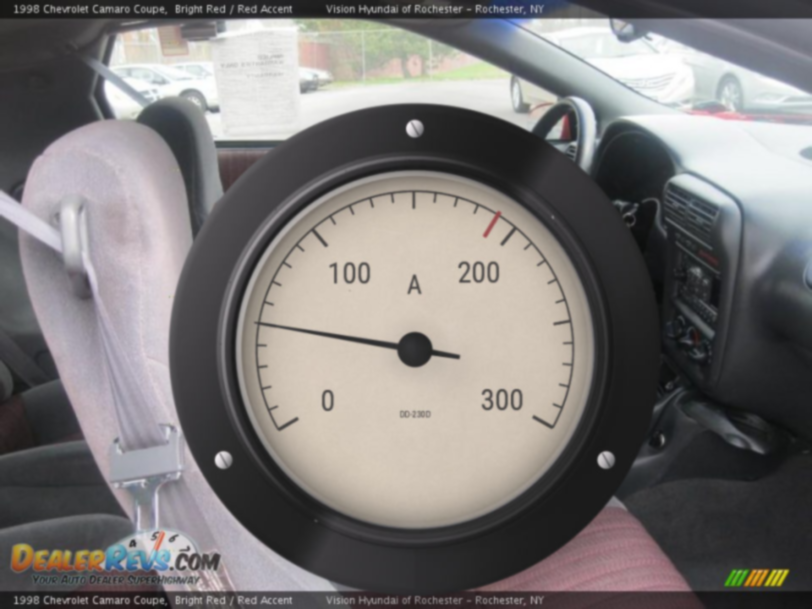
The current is {"value": 50, "unit": "A"}
